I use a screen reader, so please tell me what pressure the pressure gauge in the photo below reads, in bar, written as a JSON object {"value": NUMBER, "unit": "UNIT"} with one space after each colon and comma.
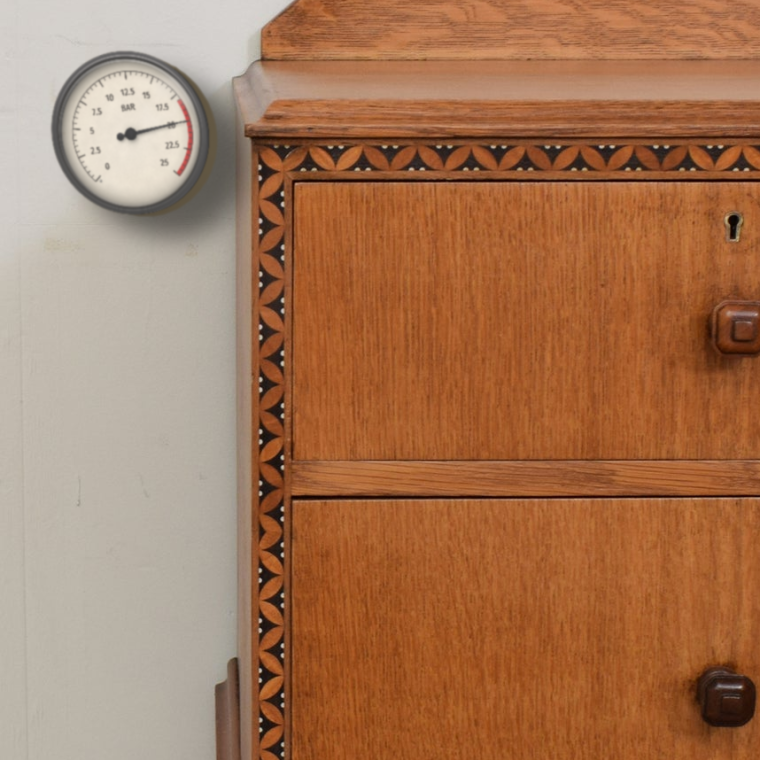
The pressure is {"value": 20, "unit": "bar"}
